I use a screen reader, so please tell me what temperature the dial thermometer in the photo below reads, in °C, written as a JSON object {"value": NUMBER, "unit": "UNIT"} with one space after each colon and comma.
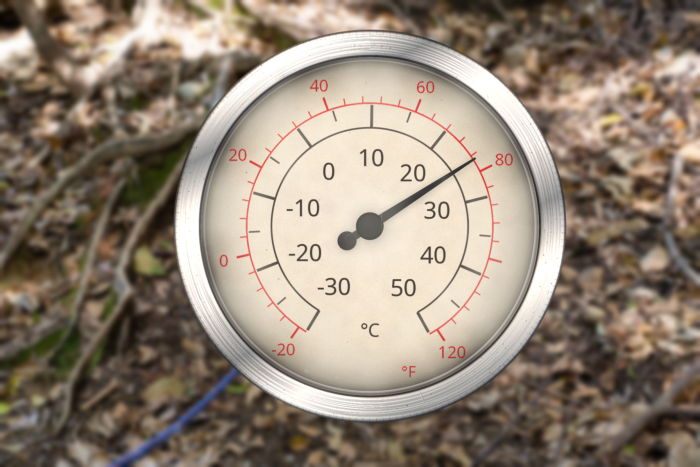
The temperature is {"value": 25, "unit": "°C"}
